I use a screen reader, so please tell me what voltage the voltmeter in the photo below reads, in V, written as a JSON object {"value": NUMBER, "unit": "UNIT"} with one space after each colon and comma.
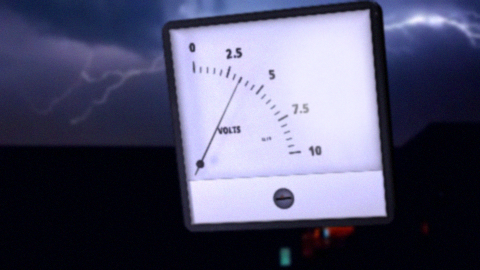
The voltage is {"value": 3.5, "unit": "V"}
